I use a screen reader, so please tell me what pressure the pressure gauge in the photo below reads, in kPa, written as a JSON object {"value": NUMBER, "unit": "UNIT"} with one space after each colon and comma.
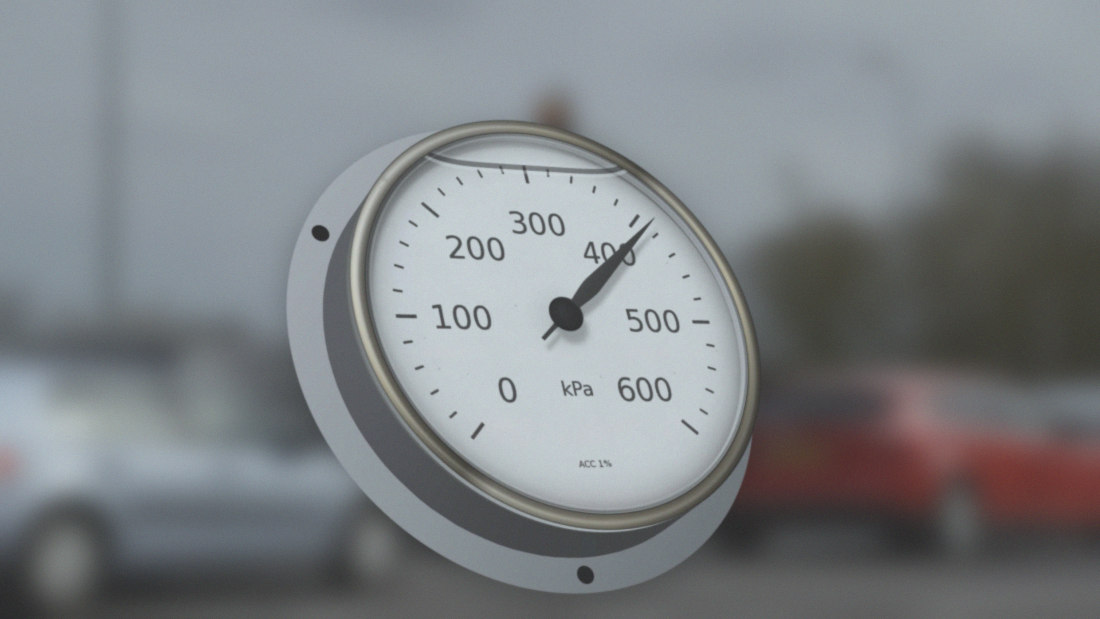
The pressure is {"value": 410, "unit": "kPa"}
